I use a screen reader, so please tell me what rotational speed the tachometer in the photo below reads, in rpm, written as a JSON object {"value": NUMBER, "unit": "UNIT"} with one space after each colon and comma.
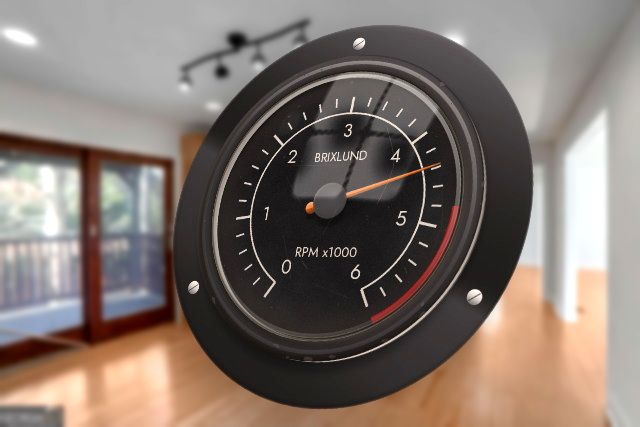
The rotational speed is {"value": 4400, "unit": "rpm"}
